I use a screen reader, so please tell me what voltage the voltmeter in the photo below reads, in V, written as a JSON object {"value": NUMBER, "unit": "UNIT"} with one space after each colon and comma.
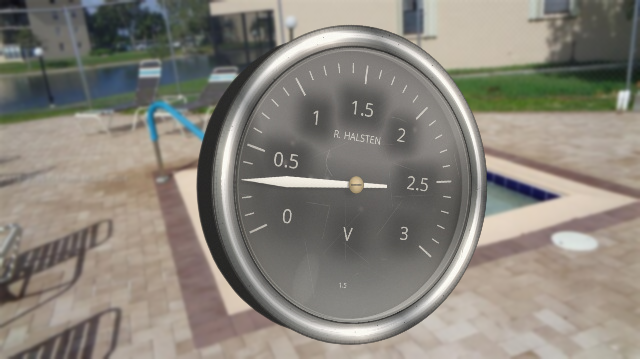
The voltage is {"value": 0.3, "unit": "V"}
